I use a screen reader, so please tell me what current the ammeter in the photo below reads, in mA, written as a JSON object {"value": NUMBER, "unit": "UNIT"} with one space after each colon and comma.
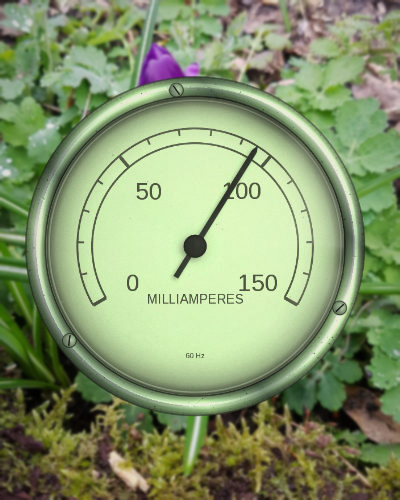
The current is {"value": 95, "unit": "mA"}
